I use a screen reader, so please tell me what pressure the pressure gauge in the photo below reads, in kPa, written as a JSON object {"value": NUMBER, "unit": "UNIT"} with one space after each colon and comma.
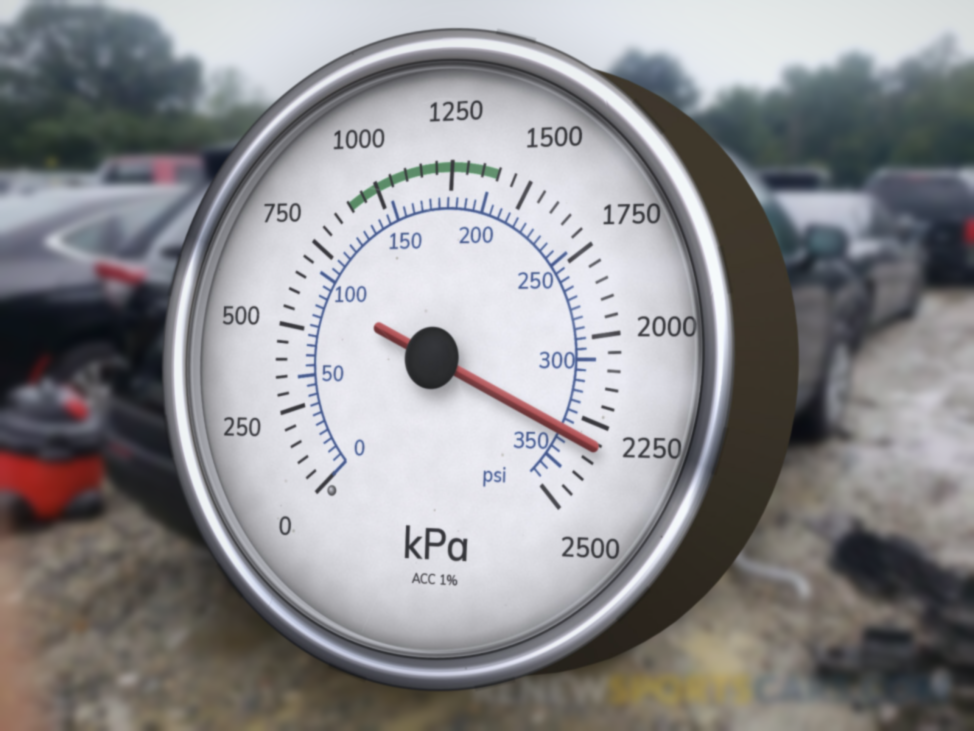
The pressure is {"value": 2300, "unit": "kPa"}
